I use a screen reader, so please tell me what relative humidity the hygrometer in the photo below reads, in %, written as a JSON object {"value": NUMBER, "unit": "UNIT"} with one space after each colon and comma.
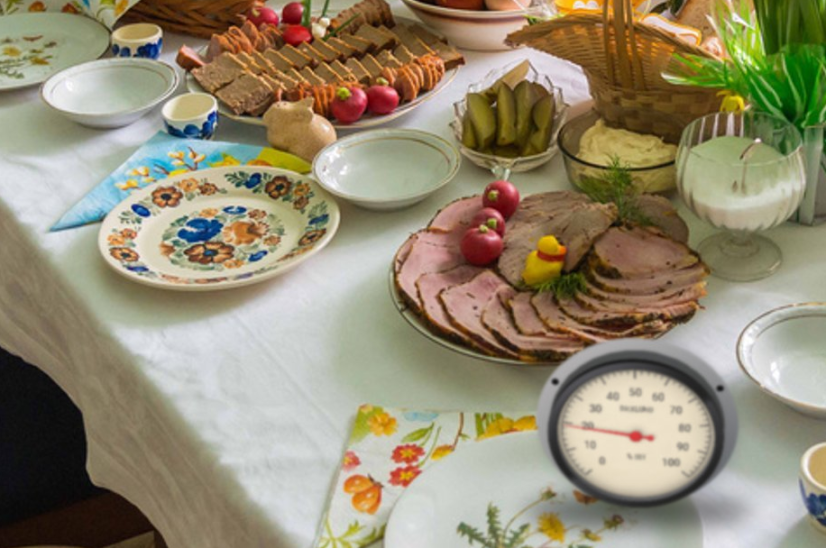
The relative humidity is {"value": 20, "unit": "%"}
